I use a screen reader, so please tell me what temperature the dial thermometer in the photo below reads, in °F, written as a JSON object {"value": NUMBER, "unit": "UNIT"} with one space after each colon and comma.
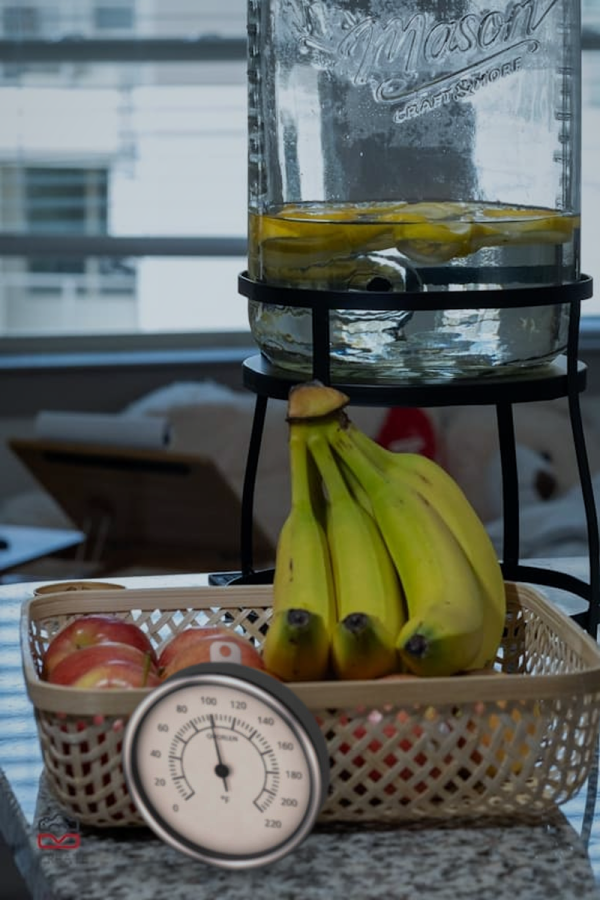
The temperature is {"value": 100, "unit": "°F"}
